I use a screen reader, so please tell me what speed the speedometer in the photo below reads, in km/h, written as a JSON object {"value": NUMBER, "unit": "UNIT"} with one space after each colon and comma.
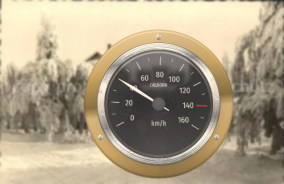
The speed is {"value": 40, "unit": "km/h"}
